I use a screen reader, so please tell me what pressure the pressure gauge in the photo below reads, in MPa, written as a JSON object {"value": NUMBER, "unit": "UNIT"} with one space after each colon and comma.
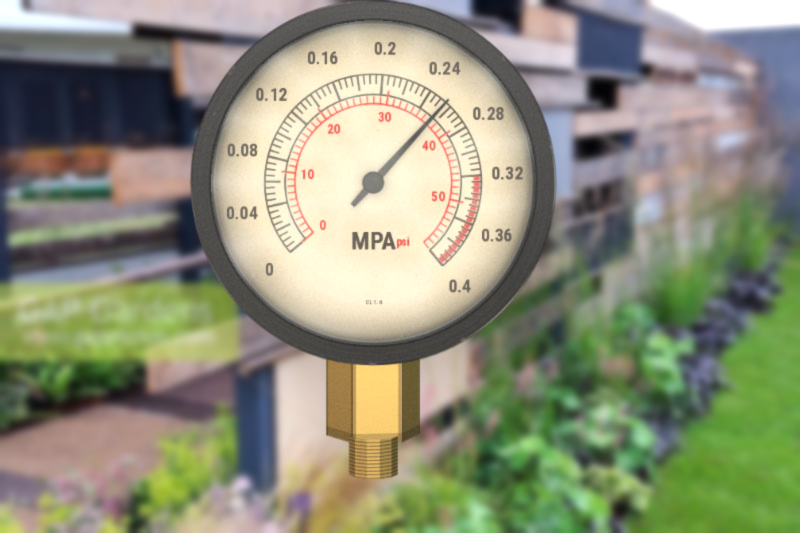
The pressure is {"value": 0.255, "unit": "MPa"}
